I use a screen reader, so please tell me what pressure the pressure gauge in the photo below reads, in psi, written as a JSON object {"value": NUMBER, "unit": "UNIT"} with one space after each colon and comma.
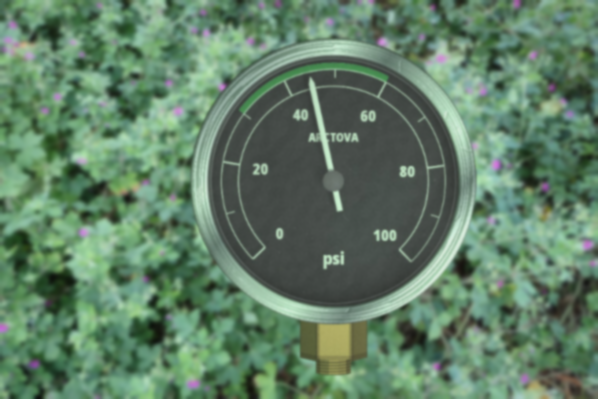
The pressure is {"value": 45, "unit": "psi"}
